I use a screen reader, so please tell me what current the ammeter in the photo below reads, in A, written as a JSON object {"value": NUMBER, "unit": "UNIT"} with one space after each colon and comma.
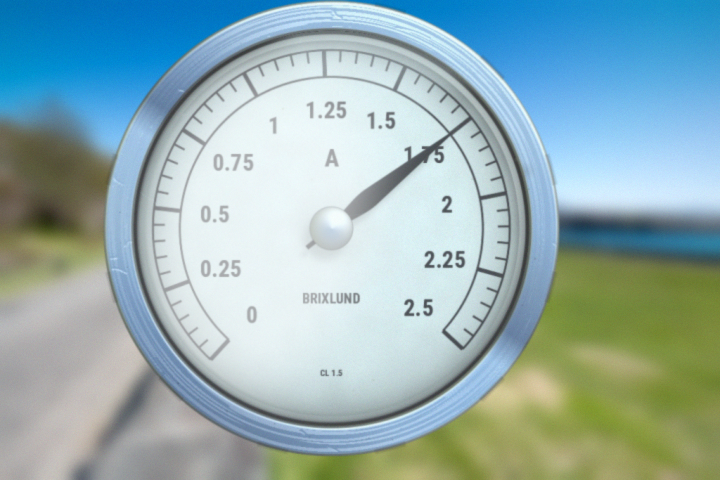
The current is {"value": 1.75, "unit": "A"}
